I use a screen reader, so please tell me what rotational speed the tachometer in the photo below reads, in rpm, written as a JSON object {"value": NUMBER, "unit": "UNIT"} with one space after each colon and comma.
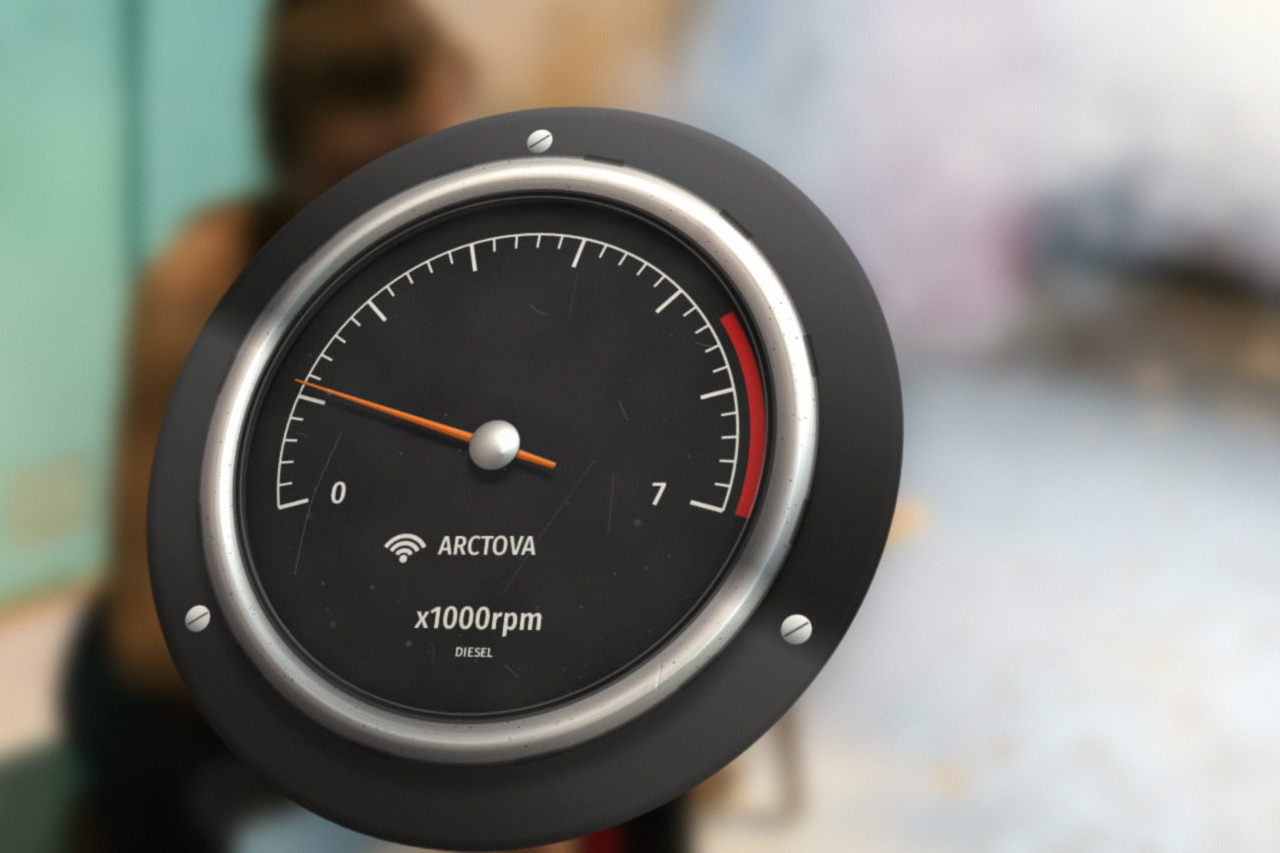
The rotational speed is {"value": 1100, "unit": "rpm"}
